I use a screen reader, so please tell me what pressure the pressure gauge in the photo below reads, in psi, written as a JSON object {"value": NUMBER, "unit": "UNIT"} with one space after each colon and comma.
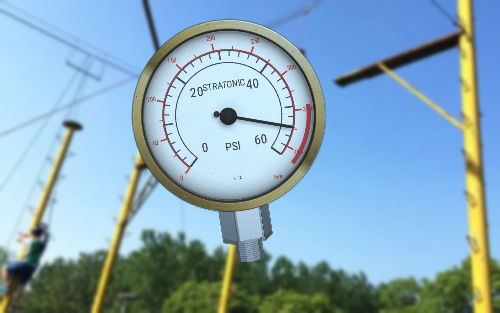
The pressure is {"value": 54, "unit": "psi"}
